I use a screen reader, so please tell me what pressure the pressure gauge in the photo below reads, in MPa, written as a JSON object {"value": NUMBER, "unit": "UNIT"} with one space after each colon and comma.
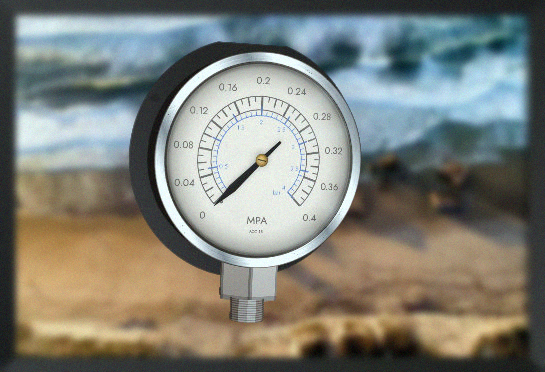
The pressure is {"value": 0, "unit": "MPa"}
